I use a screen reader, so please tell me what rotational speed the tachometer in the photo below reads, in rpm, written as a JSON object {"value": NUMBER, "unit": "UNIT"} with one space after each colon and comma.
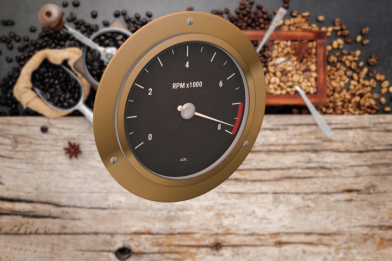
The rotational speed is {"value": 7750, "unit": "rpm"}
